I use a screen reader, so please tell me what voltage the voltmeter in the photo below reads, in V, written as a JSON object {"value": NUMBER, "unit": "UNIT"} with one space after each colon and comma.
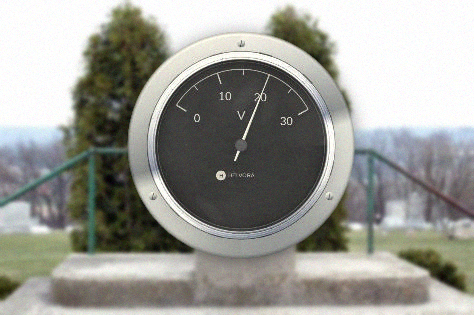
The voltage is {"value": 20, "unit": "V"}
